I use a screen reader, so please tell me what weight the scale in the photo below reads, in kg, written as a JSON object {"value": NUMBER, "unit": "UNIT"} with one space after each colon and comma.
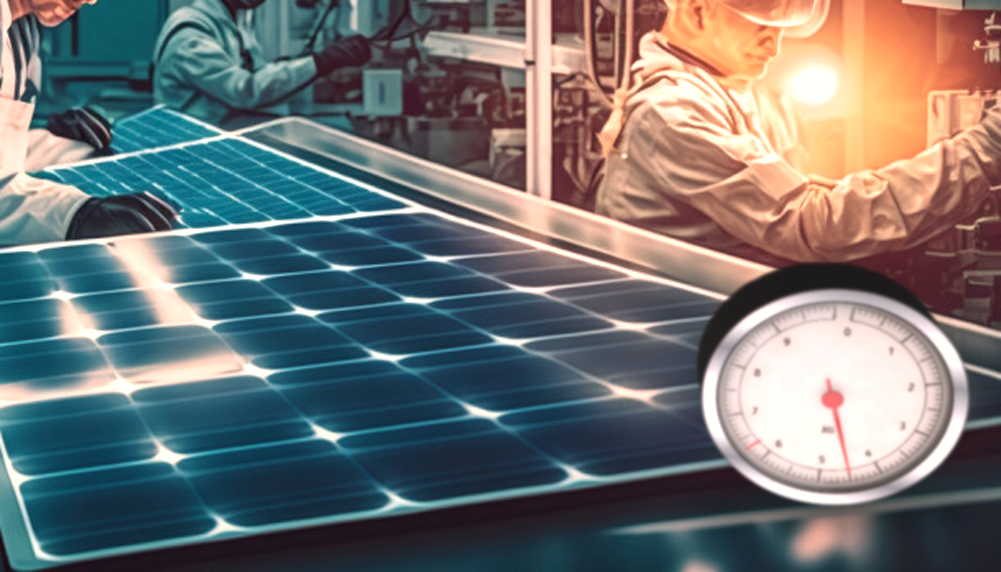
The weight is {"value": 4.5, "unit": "kg"}
